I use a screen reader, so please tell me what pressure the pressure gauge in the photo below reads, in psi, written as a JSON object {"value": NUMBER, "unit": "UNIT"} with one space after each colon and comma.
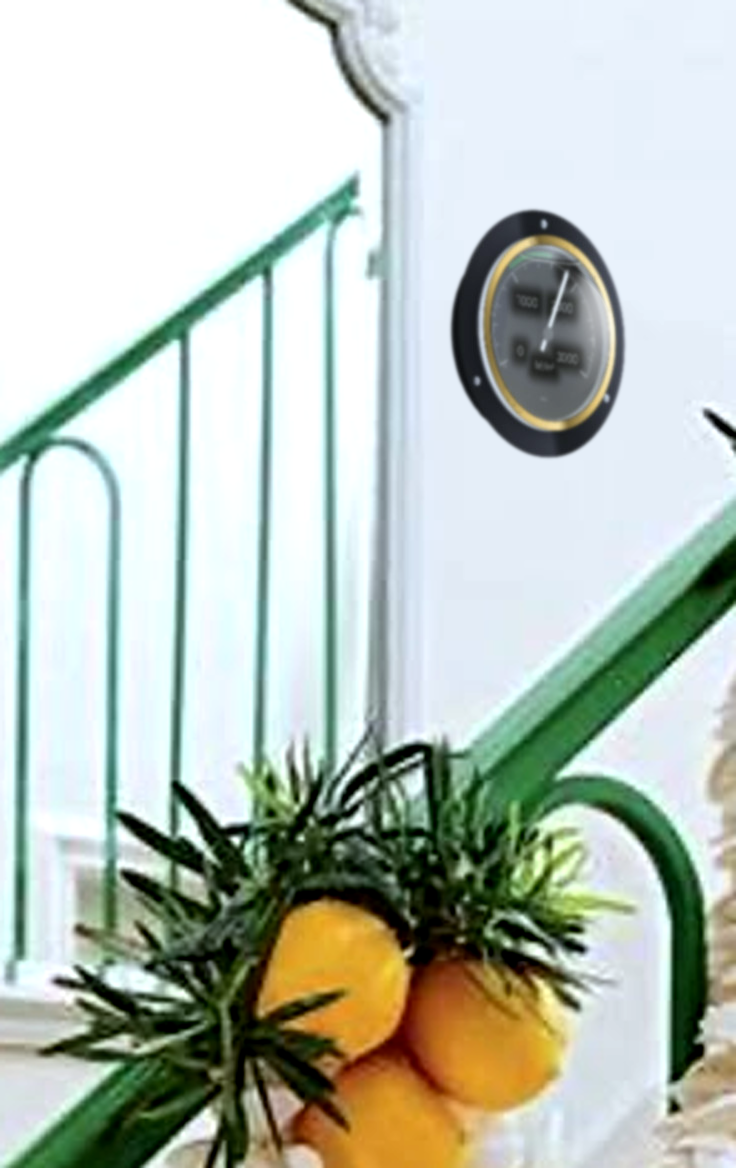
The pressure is {"value": 1800, "unit": "psi"}
